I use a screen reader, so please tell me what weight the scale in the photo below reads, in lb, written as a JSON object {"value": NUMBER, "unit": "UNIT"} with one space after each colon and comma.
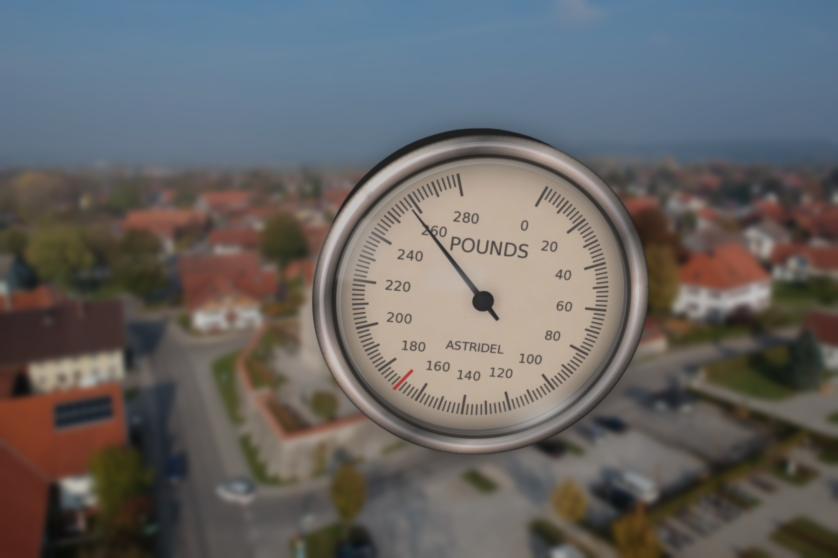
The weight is {"value": 258, "unit": "lb"}
